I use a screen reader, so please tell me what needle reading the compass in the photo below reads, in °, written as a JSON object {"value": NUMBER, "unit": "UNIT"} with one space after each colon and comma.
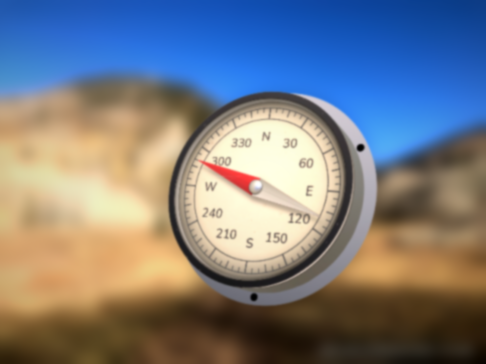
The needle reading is {"value": 290, "unit": "°"}
